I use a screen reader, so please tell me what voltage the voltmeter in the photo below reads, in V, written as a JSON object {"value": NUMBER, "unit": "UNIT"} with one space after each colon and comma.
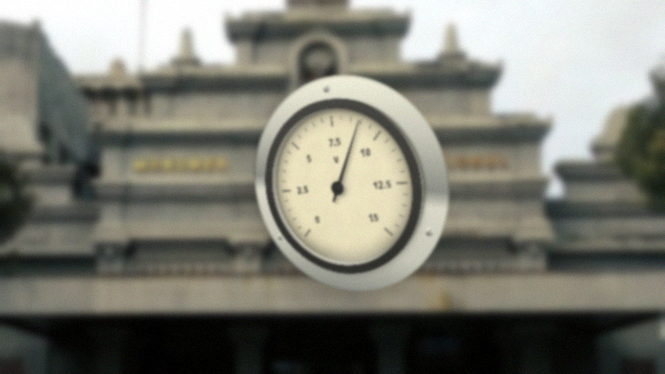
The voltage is {"value": 9, "unit": "V"}
